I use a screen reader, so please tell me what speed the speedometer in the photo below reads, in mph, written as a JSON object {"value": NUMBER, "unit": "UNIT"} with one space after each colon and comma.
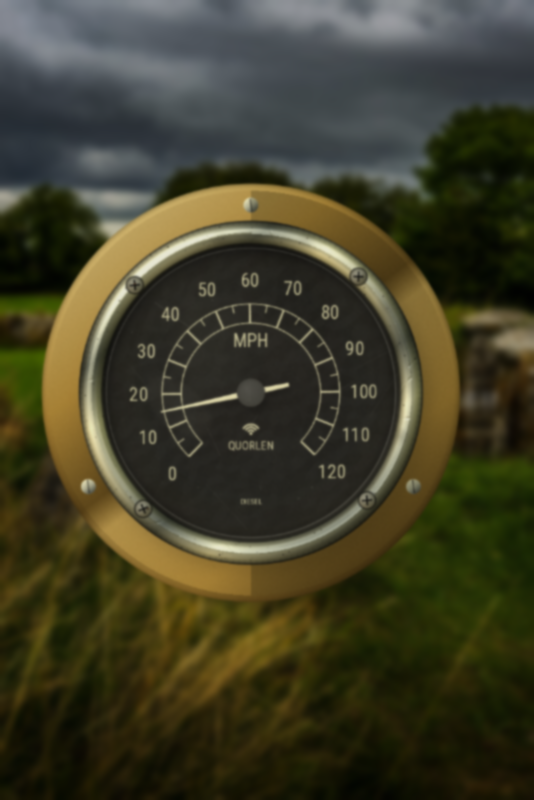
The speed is {"value": 15, "unit": "mph"}
